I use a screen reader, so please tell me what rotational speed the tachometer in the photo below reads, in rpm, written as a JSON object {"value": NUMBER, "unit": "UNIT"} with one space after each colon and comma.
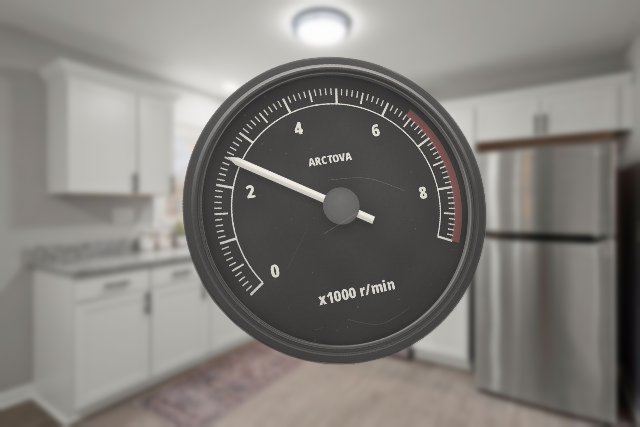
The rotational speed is {"value": 2500, "unit": "rpm"}
